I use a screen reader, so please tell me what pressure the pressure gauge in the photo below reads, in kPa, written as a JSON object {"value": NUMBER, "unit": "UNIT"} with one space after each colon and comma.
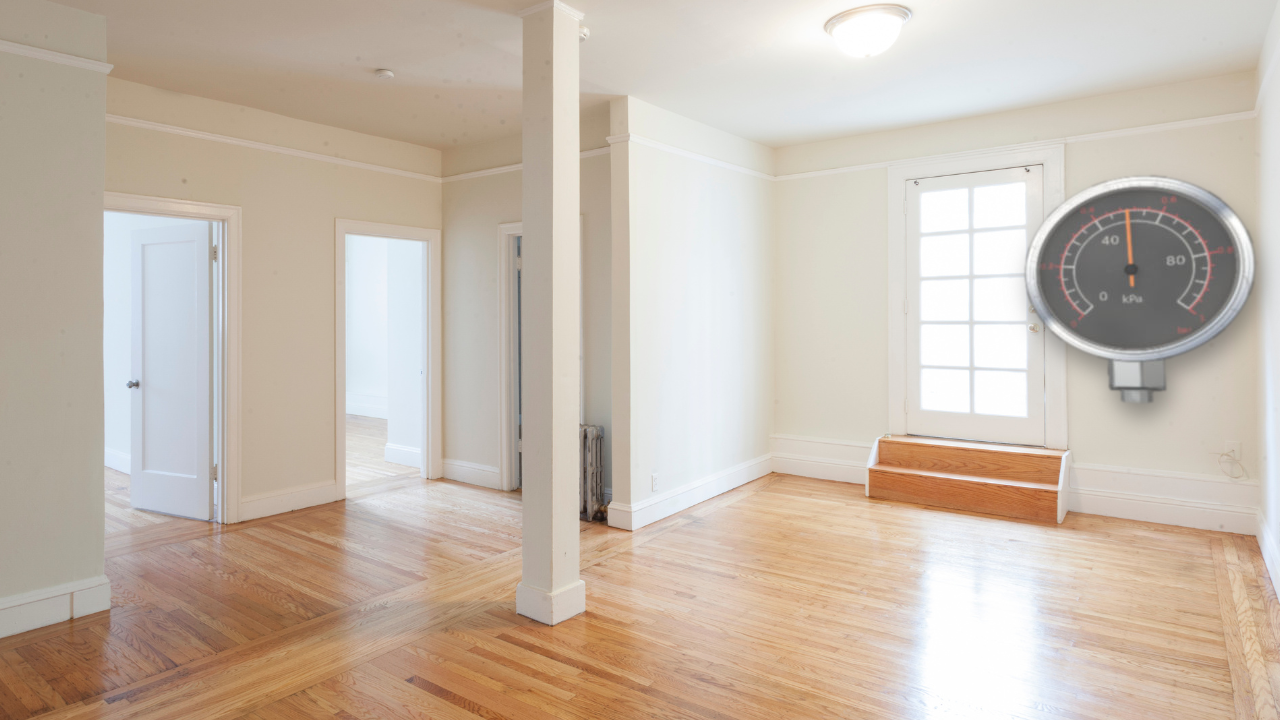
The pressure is {"value": 50, "unit": "kPa"}
